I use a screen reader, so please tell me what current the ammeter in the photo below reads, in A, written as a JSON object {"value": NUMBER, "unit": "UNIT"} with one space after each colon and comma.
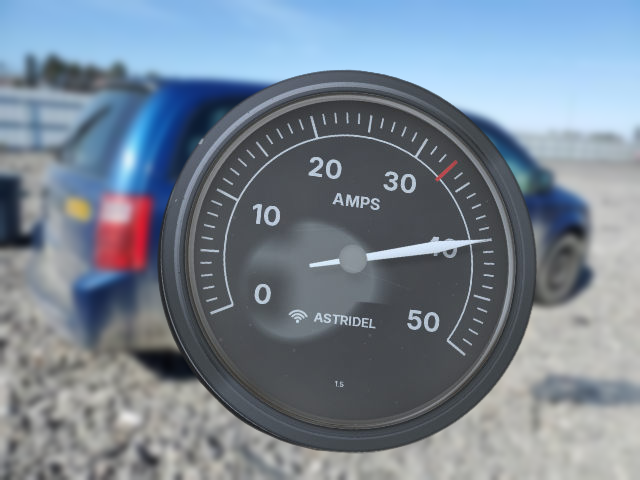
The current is {"value": 40, "unit": "A"}
